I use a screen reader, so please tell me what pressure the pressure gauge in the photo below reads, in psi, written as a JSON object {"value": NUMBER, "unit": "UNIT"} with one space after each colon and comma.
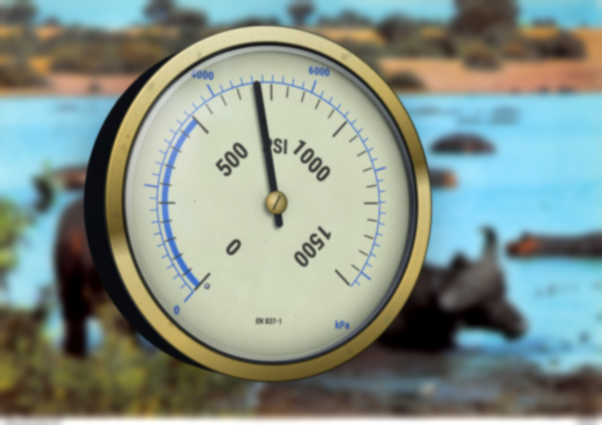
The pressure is {"value": 700, "unit": "psi"}
